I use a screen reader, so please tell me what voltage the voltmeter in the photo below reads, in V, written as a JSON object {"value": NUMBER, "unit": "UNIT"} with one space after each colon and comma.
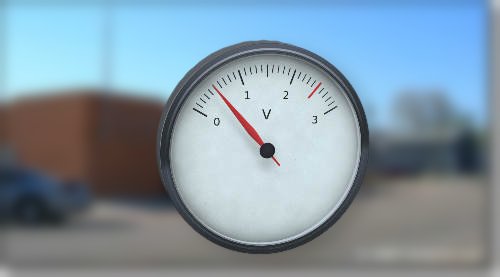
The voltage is {"value": 0.5, "unit": "V"}
